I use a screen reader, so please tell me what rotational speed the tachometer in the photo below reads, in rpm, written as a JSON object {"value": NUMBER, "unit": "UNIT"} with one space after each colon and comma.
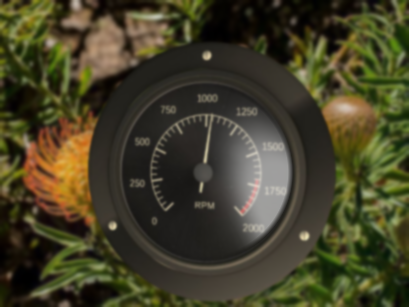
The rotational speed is {"value": 1050, "unit": "rpm"}
